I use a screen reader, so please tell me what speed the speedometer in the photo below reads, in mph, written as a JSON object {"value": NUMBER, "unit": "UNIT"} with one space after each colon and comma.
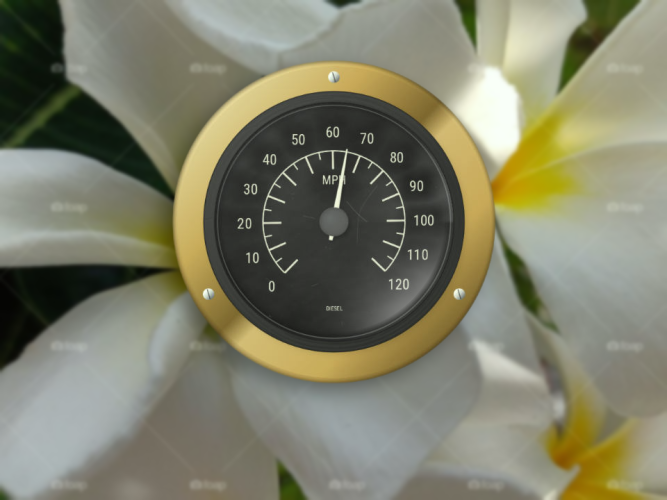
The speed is {"value": 65, "unit": "mph"}
